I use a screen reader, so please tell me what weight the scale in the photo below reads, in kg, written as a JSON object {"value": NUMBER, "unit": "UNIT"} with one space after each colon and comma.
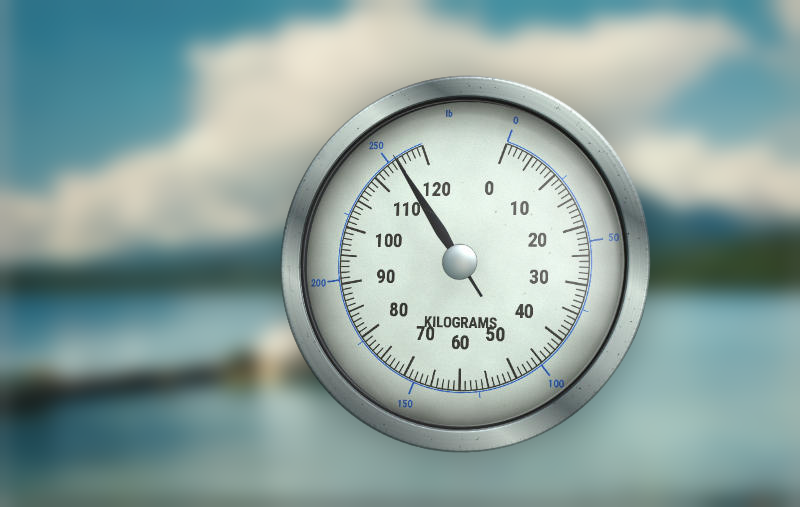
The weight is {"value": 115, "unit": "kg"}
